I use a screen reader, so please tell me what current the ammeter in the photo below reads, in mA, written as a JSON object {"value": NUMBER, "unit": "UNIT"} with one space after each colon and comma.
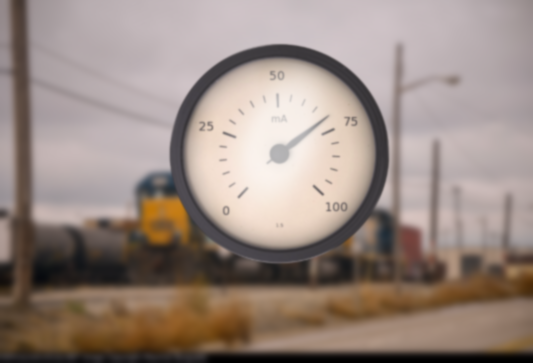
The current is {"value": 70, "unit": "mA"}
